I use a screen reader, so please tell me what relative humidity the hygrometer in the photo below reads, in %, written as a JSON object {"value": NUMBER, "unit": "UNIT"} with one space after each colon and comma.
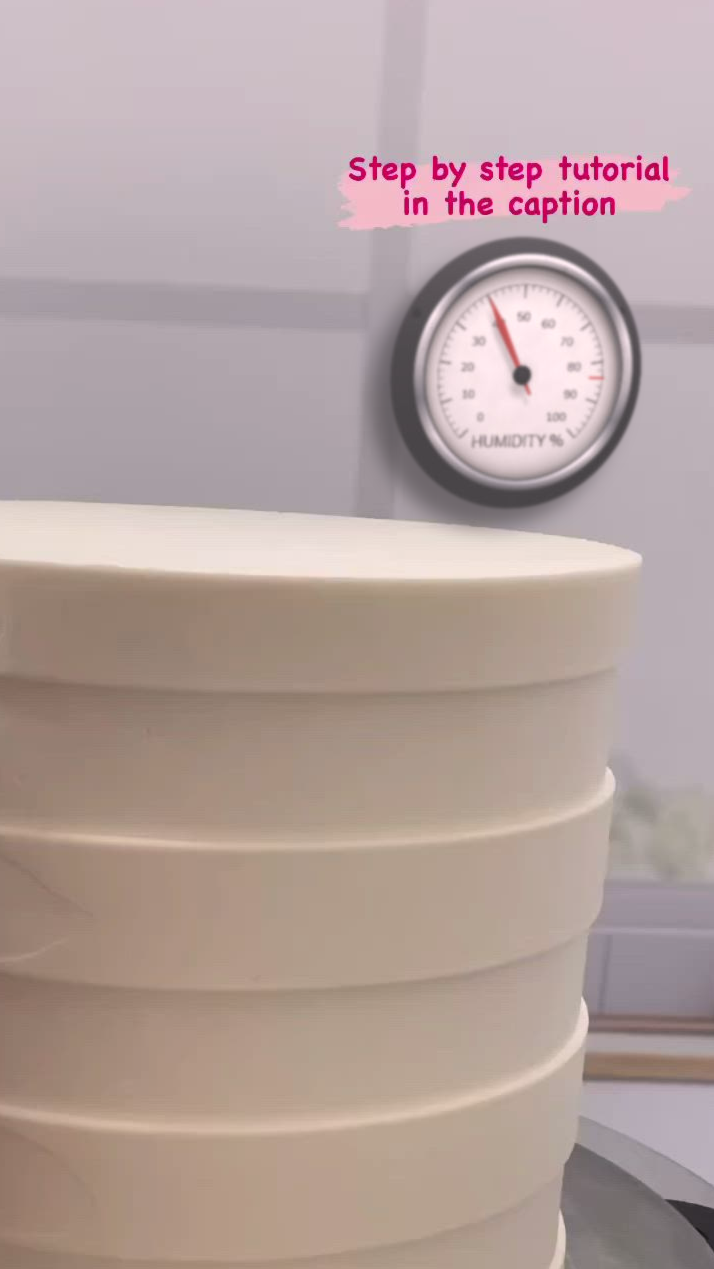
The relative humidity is {"value": 40, "unit": "%"}
